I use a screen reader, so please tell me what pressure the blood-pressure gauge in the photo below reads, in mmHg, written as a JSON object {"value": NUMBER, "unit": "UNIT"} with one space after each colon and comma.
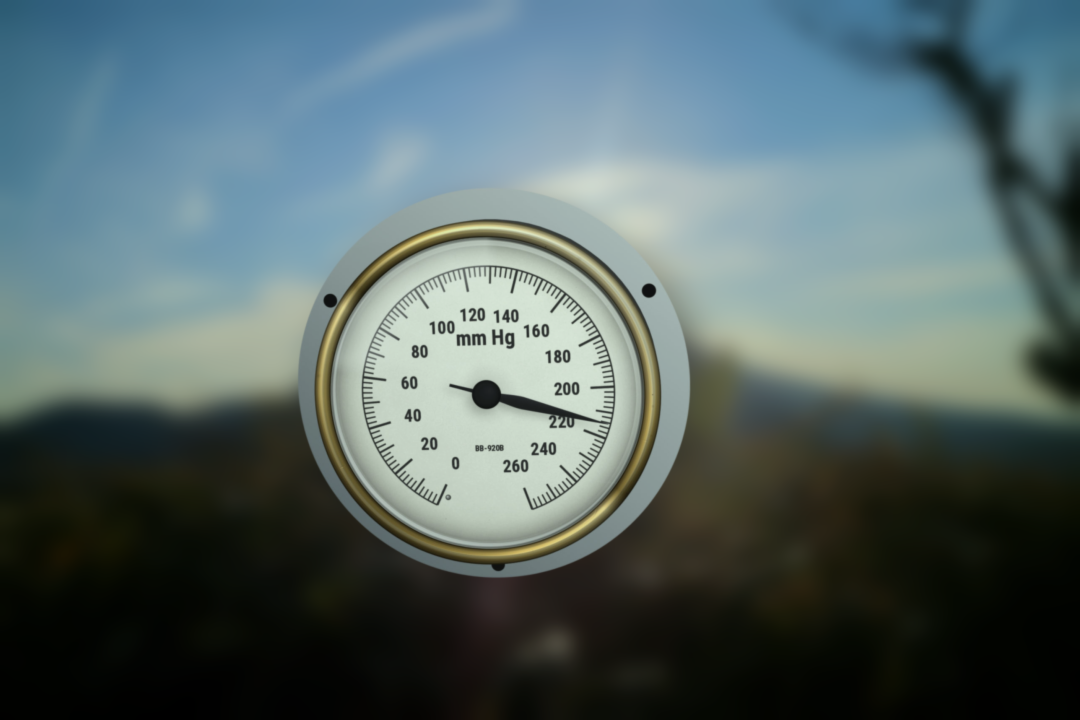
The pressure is {"value": 214, "unit": "mmHg"}
